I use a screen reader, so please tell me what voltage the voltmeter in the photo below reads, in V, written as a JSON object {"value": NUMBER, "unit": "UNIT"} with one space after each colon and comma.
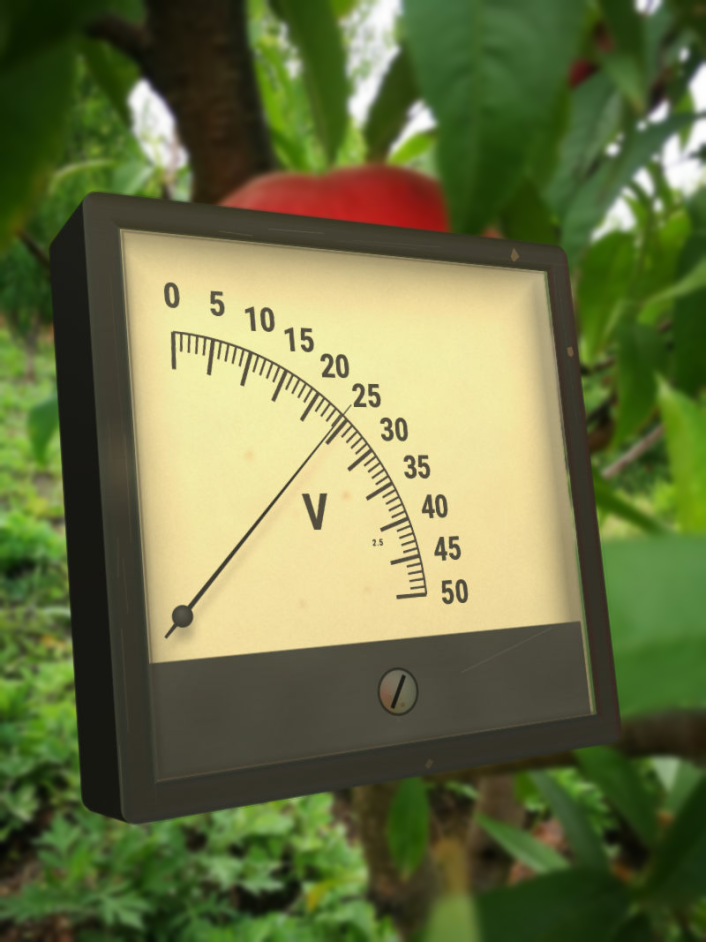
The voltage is {"value": 24, "unit": "V"}
